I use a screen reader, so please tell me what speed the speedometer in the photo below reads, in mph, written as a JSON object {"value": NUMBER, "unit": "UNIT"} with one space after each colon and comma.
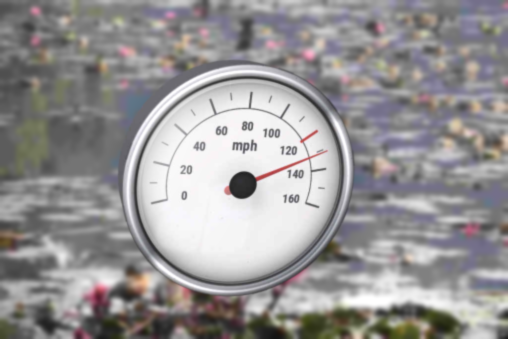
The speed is {"value": 130, "unit": "mph"}
